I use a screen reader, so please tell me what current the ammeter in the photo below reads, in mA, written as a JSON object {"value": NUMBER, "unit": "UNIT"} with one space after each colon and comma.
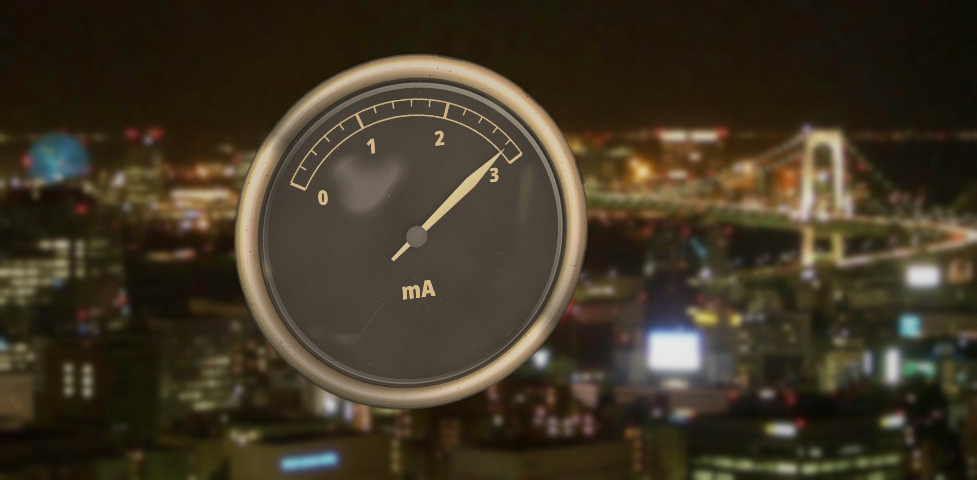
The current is {"value": 2.8, "unit": "mA"}
